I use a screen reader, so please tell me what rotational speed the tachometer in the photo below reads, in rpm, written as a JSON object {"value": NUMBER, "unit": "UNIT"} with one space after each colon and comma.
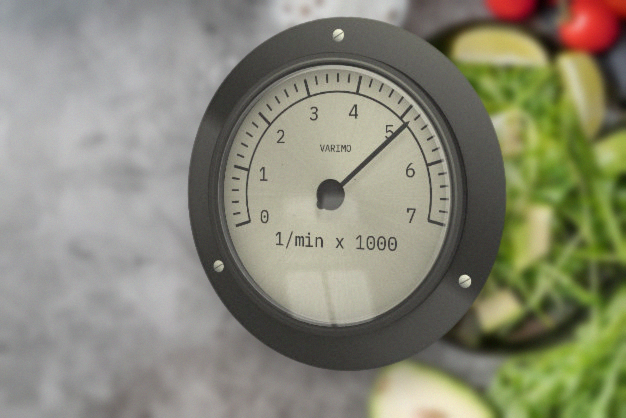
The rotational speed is {"value": 5200, "unit": "rpm"}
